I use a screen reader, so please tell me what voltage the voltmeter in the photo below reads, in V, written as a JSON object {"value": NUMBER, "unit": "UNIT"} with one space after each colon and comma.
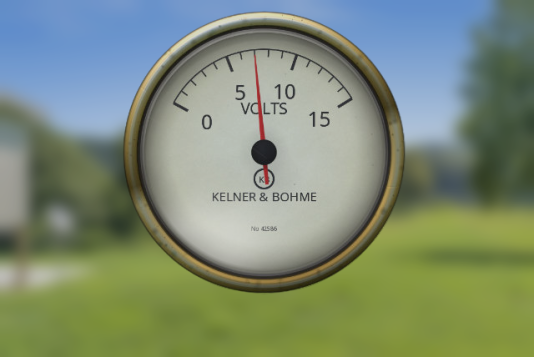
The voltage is {"value": 7, "unit": "V"}
